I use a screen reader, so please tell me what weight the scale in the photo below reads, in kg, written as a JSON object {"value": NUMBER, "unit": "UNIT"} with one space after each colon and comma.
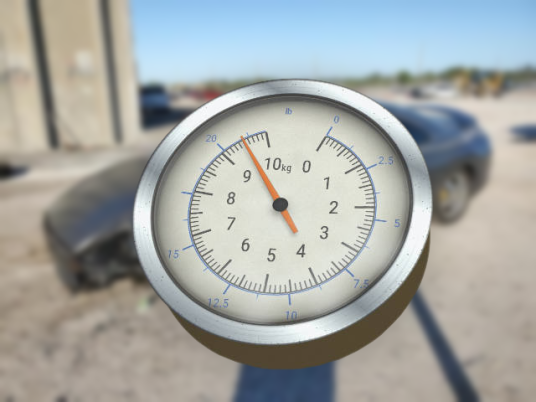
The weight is {"value": 9.5, "unit": "kg"}
